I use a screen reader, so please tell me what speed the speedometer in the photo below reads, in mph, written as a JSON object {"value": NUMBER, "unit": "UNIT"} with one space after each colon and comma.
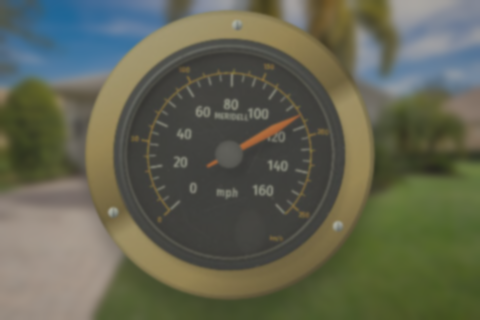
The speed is {"value": 115, "unit": "mph"}
